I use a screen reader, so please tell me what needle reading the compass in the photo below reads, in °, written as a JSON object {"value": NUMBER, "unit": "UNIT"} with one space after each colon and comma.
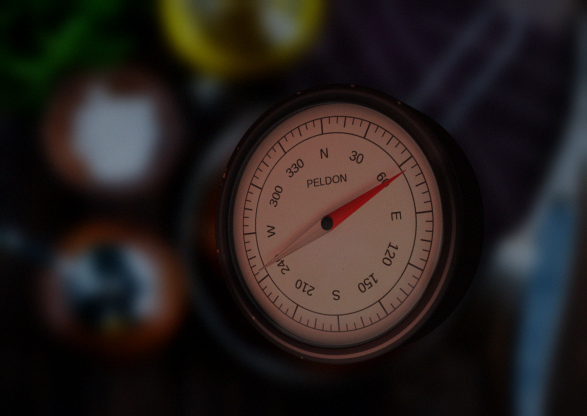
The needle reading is {"value": 65, "unit": "°"}
